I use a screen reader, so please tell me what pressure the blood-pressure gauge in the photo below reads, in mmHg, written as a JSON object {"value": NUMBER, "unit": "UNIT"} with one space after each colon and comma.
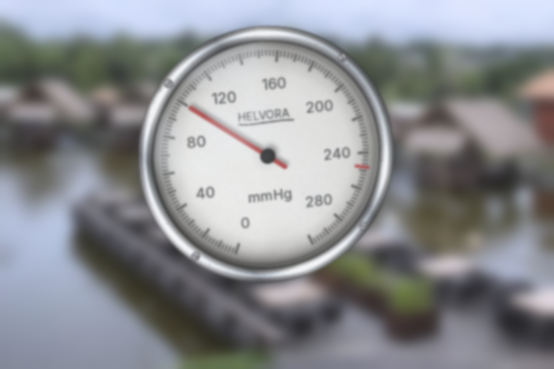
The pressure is {"value": 100, "unit": "mmHg"}
